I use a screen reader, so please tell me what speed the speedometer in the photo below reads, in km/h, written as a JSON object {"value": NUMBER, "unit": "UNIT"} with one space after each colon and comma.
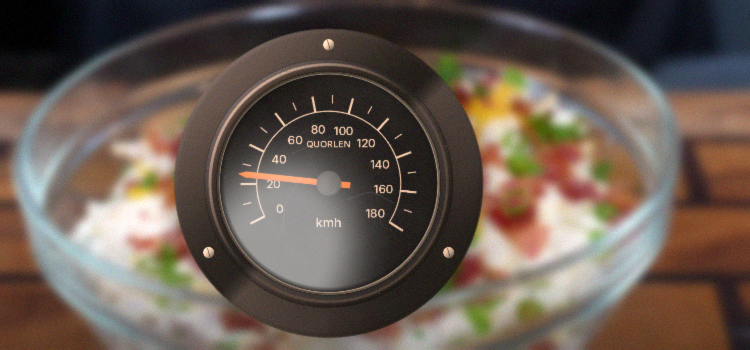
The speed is {"value": 25, "unit": "km/h"}
